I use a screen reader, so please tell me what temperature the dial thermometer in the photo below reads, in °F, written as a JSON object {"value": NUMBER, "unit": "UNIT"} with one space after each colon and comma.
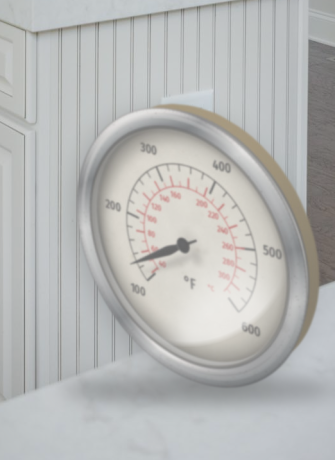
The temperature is {"value": 130, "unit": "°F"}
